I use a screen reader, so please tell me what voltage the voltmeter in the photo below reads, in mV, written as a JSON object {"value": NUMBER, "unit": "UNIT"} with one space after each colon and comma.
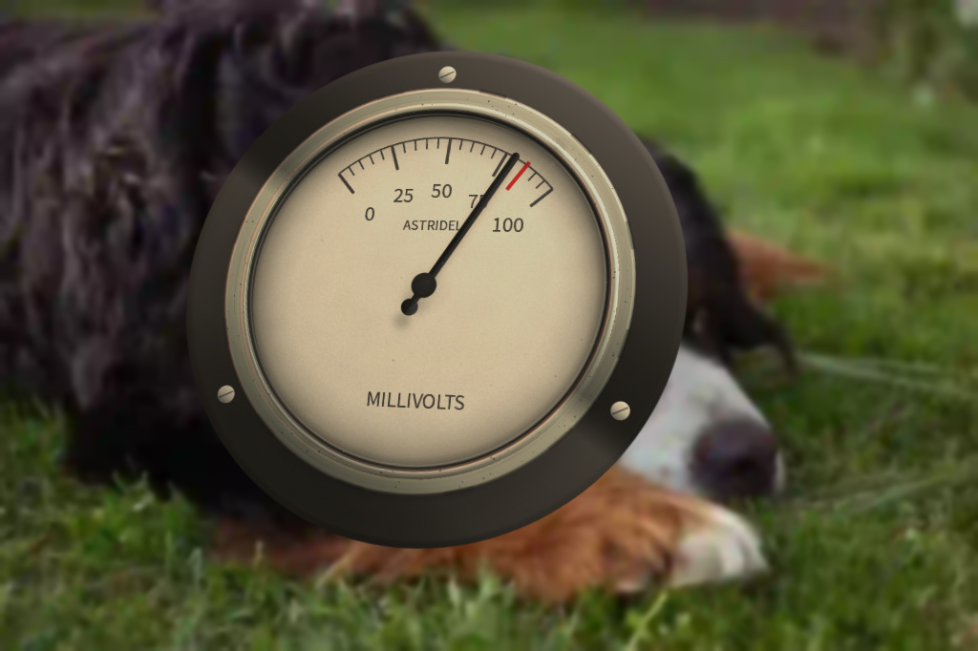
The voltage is {"value": 80, "unit": "mV"}
